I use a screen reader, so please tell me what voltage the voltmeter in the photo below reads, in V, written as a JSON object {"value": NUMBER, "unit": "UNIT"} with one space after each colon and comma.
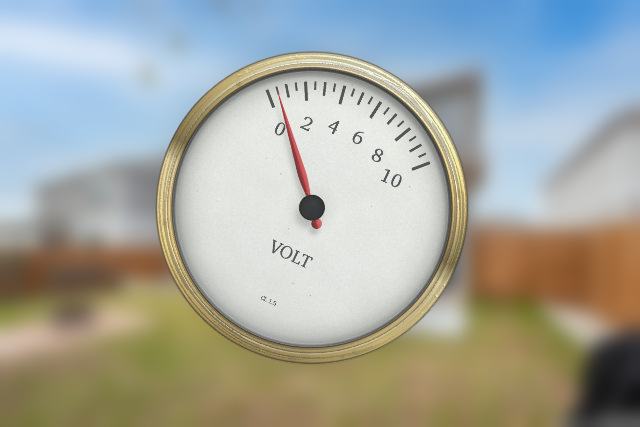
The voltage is {"value": 0.5, "unit": "V"}
